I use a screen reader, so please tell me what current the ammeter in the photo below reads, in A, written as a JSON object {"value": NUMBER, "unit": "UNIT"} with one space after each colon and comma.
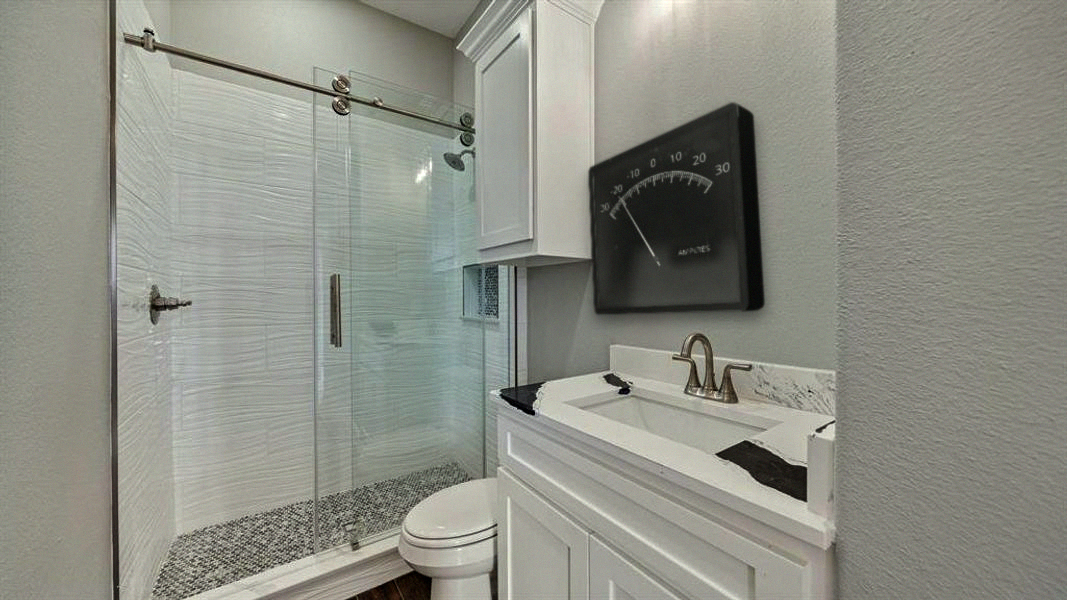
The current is {"value": -20, "unit": "A"}
